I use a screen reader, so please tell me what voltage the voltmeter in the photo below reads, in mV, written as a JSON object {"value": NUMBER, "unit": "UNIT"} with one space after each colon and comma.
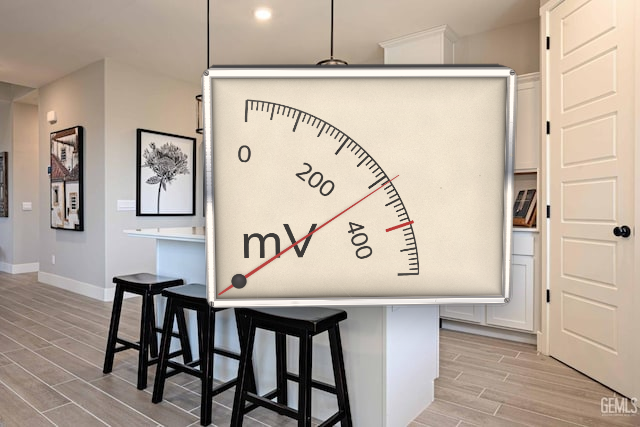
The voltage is {"value": 310, "unit": "mV"}
